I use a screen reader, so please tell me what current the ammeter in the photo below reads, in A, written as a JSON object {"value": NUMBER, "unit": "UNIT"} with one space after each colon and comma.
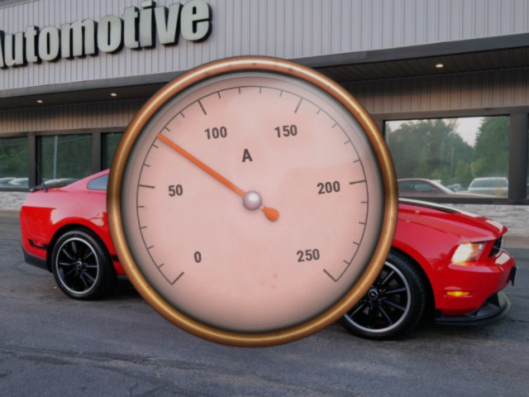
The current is {"value": 75, "unit": "A"}
